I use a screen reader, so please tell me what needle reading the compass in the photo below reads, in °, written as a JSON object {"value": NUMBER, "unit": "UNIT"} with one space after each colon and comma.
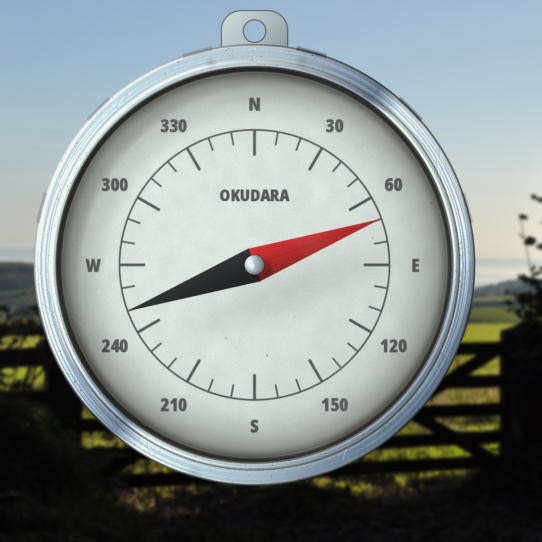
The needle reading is {"value": 70, "unit": "°"}
